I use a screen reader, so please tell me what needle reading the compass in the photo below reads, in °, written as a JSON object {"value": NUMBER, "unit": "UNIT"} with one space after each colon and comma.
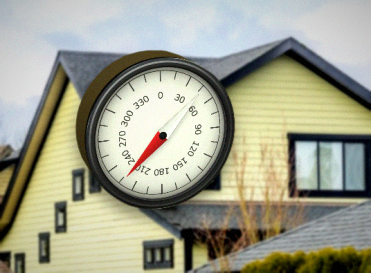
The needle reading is {"value": 225, "unit": "°"}
